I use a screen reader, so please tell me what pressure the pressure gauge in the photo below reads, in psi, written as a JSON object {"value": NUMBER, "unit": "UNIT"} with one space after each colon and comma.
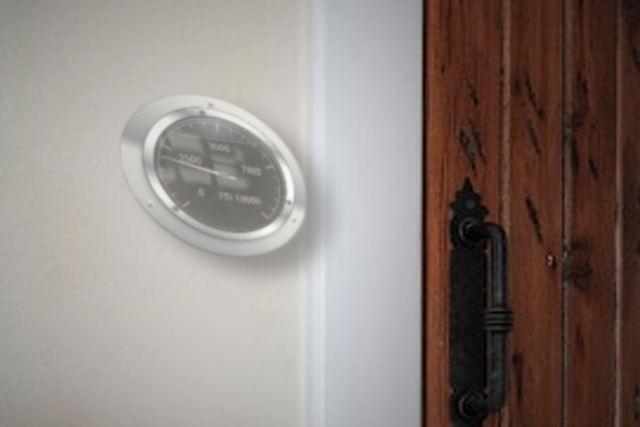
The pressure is {"value": 2000, "unit": "psi"}
